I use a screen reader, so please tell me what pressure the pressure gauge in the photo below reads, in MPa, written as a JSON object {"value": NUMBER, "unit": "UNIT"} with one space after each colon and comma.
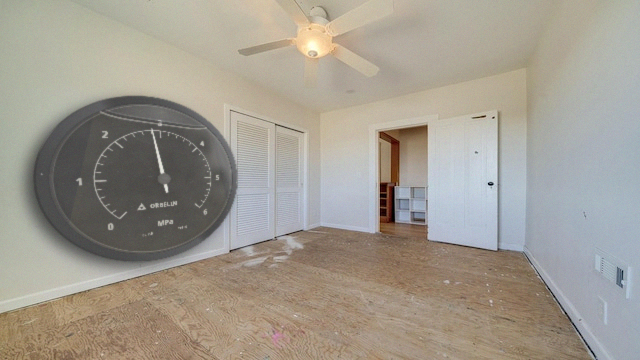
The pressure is {"value": 2.8, "unit": "MPa"}
